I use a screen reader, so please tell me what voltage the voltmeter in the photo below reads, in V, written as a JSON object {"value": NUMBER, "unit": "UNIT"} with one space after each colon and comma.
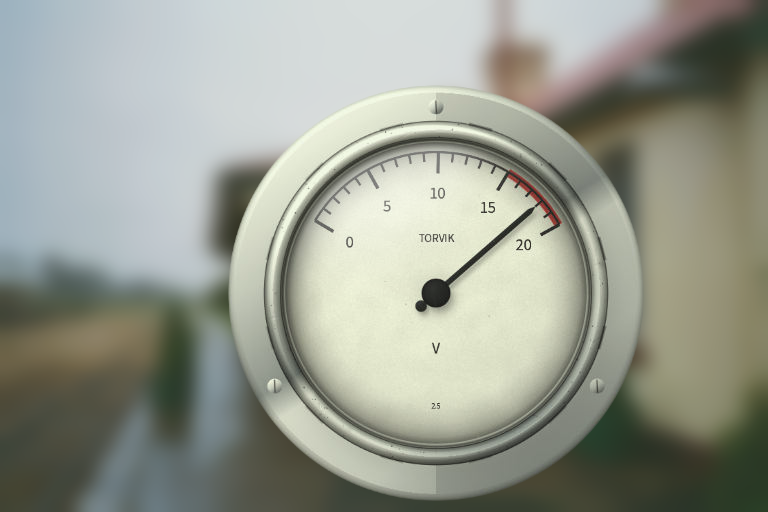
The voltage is {"value": 18, "unit": "V"}
